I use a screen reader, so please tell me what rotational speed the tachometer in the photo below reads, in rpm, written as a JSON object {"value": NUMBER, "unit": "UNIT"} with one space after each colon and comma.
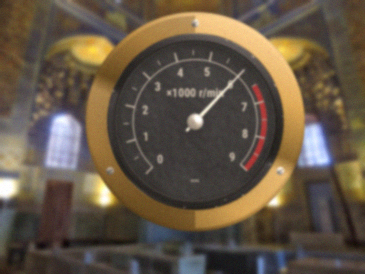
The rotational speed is {"value": 6000, "unit": "rpm"}
